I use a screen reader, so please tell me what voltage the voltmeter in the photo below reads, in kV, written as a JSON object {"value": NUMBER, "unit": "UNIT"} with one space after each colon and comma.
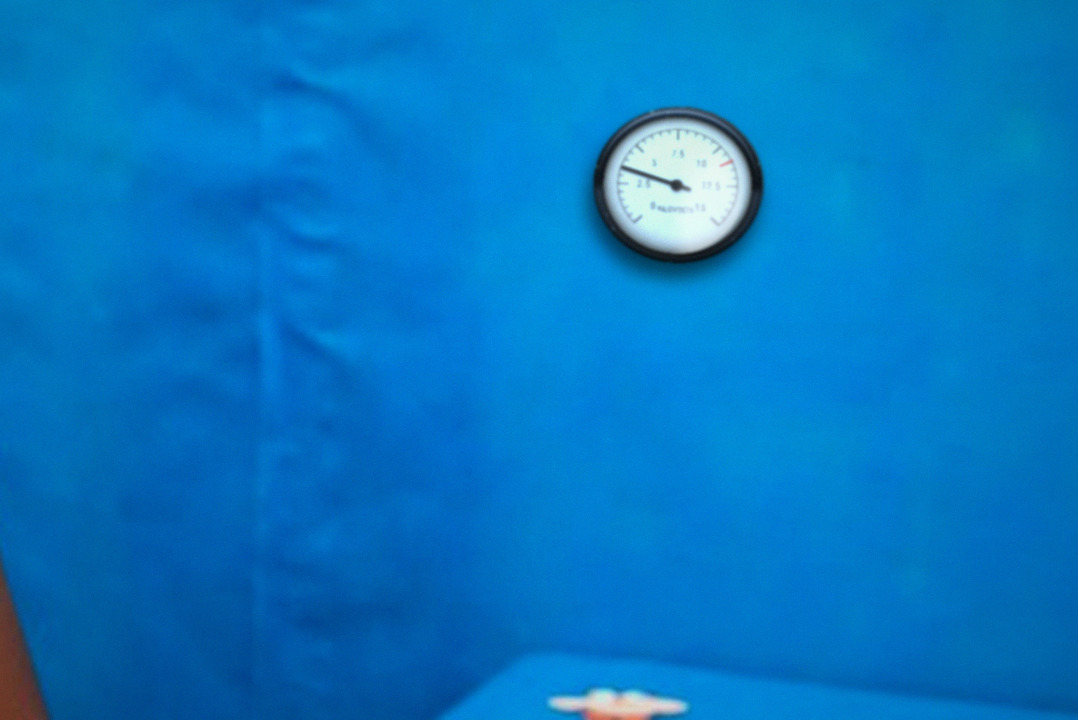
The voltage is {"value": 3.5, "unit": "kV"}
